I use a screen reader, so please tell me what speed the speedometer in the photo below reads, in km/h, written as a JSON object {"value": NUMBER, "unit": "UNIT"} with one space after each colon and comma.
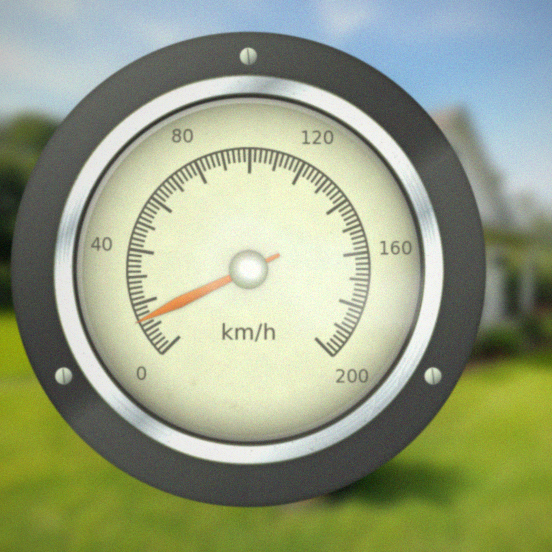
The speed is {"value": 14, "unit": "km/h"}
